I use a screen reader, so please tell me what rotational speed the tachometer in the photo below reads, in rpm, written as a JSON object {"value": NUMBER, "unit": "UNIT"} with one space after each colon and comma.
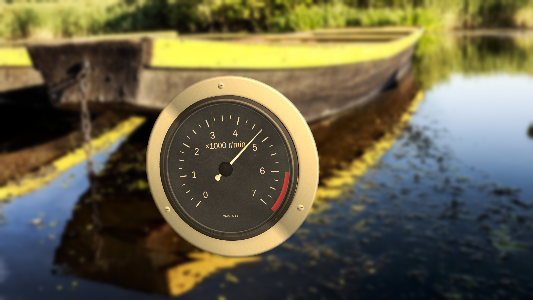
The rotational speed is {"value": 4750, "unit": "rpm"}
